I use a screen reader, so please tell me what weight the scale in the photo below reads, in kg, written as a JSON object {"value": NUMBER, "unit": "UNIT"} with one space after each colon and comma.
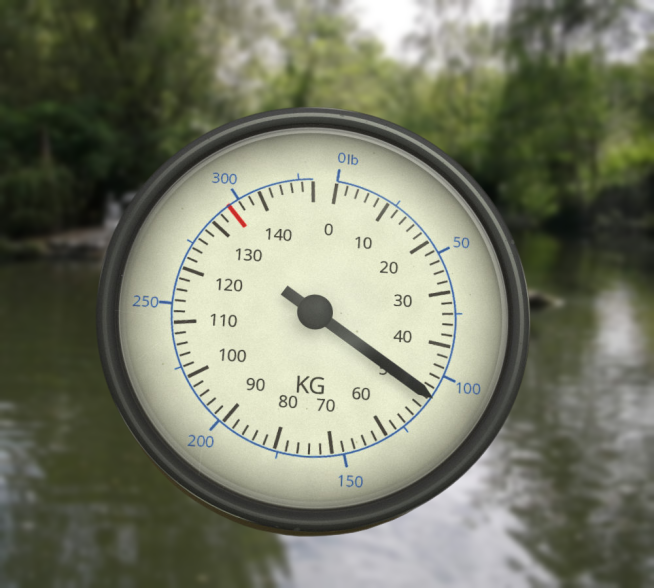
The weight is {"value": 50, "unit": "kg"}
